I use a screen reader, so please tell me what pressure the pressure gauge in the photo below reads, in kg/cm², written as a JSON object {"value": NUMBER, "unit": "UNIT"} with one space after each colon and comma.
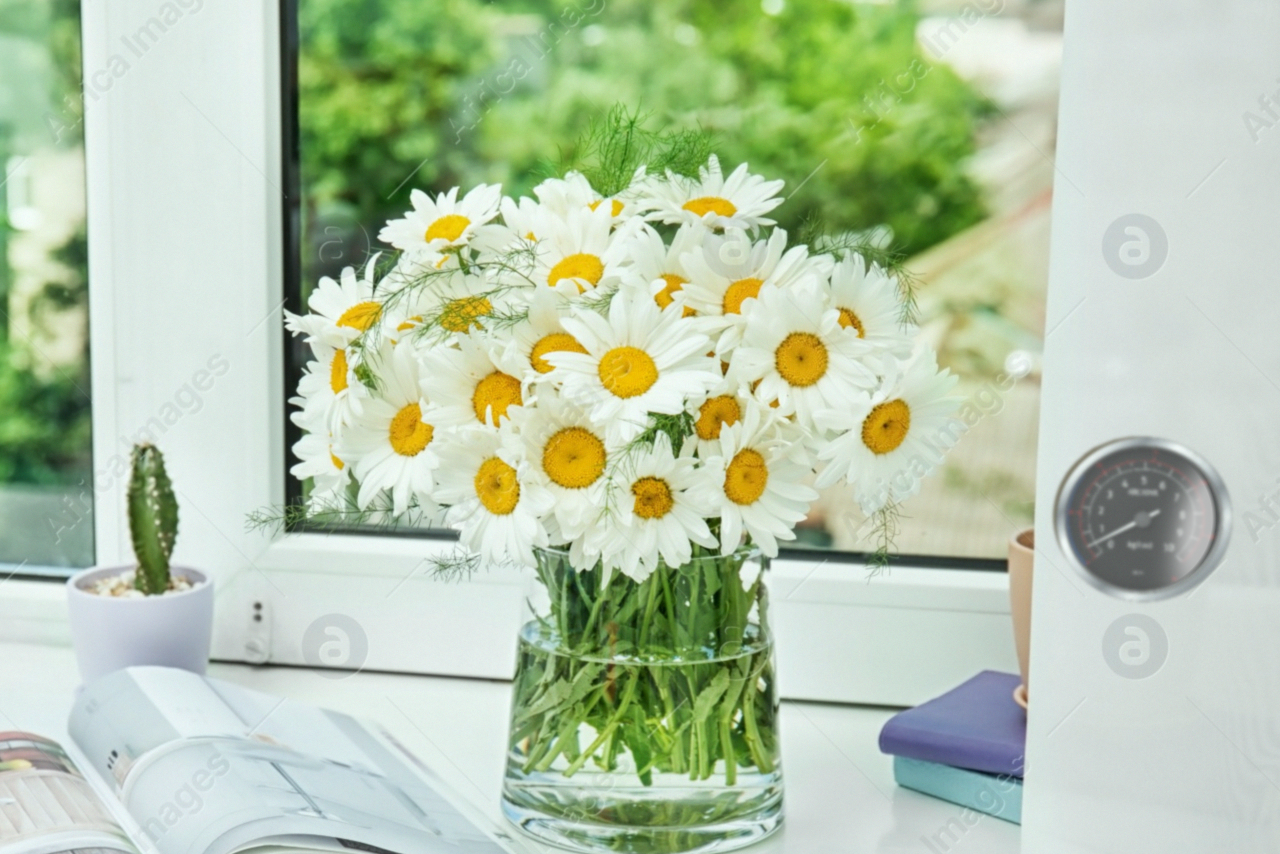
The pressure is {"value": 0.5, "unit": "kg/cm²"}
